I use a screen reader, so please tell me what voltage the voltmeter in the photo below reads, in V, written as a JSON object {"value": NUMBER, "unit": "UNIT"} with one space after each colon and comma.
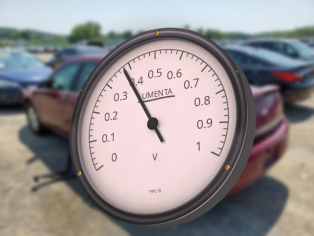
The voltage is {"value": 0.38, "unit": "V"}
